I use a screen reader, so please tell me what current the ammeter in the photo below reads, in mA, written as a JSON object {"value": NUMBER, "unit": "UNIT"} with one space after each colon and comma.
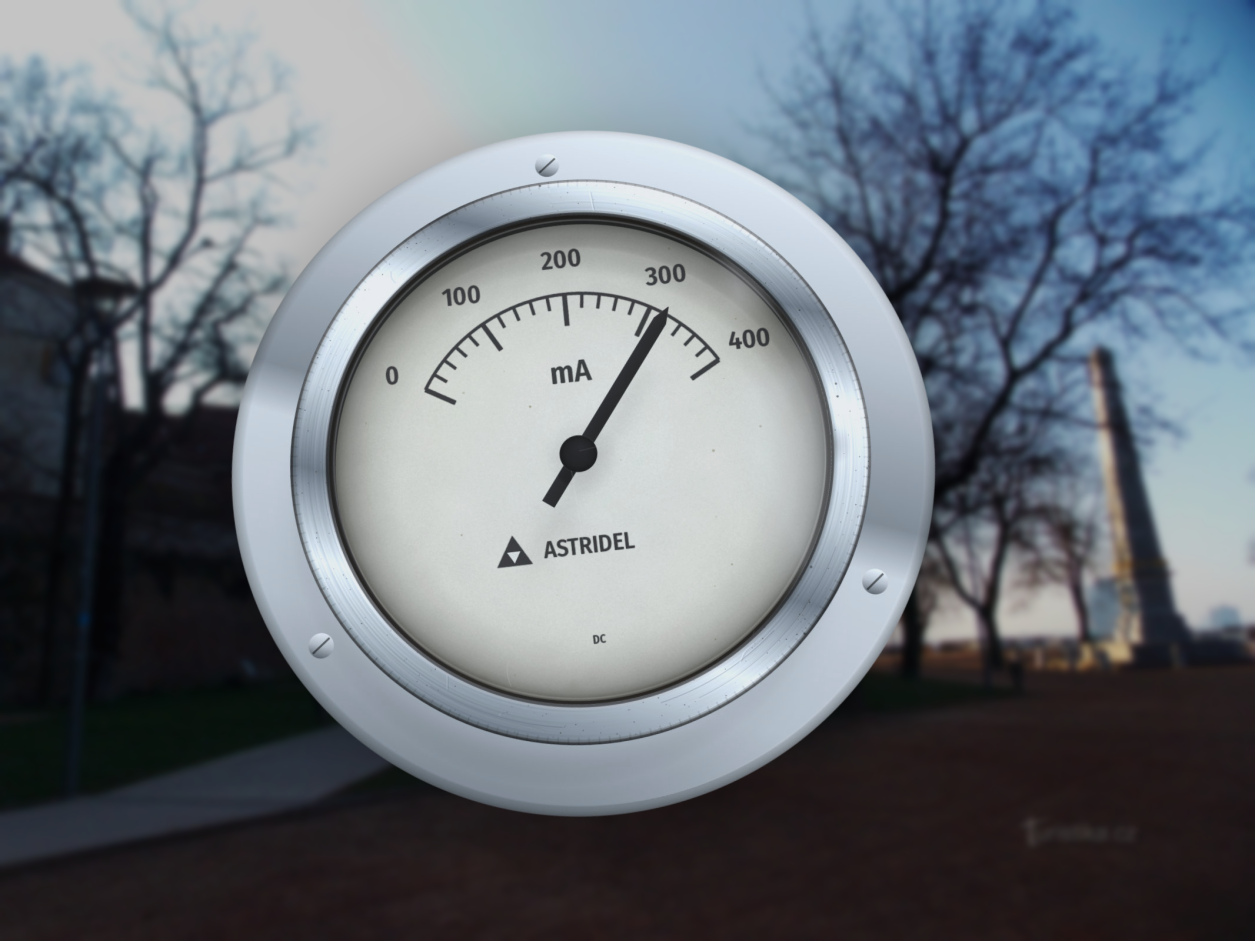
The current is {"value": 320, "unit": "mA"}
